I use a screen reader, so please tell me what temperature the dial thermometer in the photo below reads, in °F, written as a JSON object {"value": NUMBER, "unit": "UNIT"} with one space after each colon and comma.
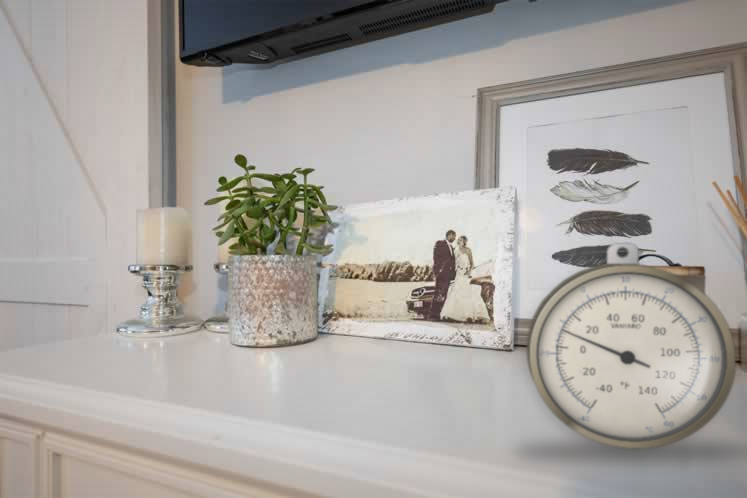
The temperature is {"value": 10, "unit": "°F"}
